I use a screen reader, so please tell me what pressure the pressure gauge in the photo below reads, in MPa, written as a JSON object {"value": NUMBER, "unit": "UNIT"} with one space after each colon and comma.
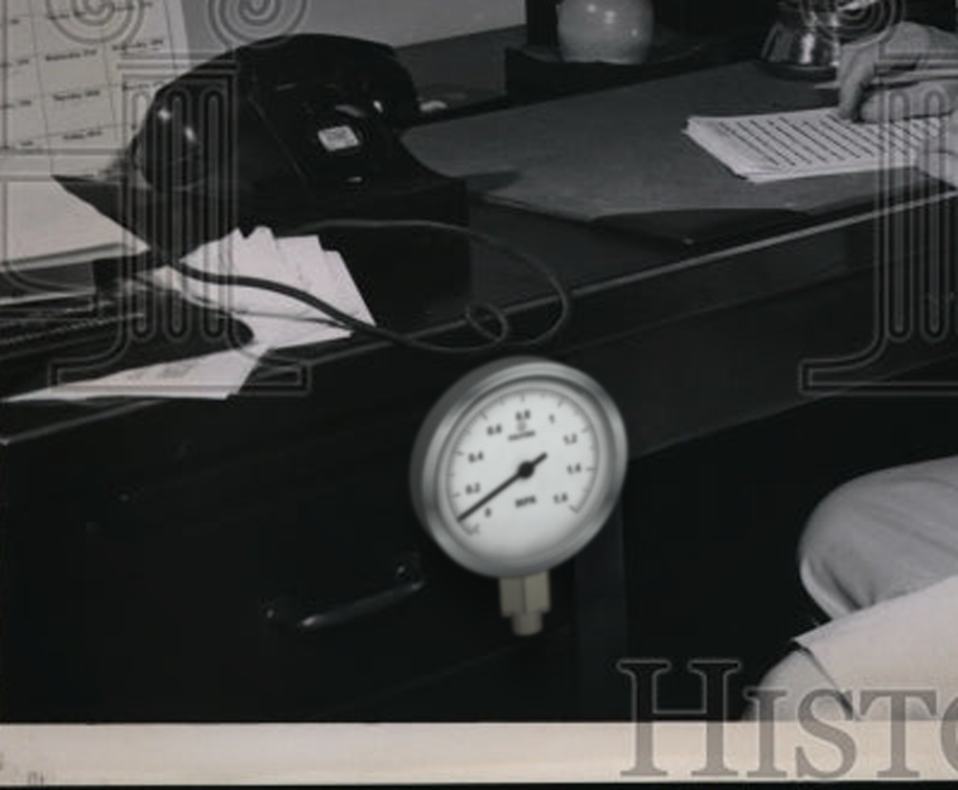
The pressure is {"value": 0.1, "unit": "MPa"}
